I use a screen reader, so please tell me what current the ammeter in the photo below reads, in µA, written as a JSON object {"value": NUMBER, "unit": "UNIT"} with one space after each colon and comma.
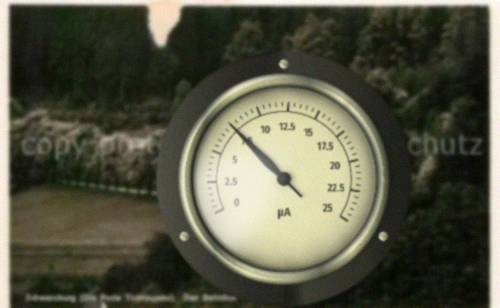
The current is {"value": 7.5, "unit": "µA"}
